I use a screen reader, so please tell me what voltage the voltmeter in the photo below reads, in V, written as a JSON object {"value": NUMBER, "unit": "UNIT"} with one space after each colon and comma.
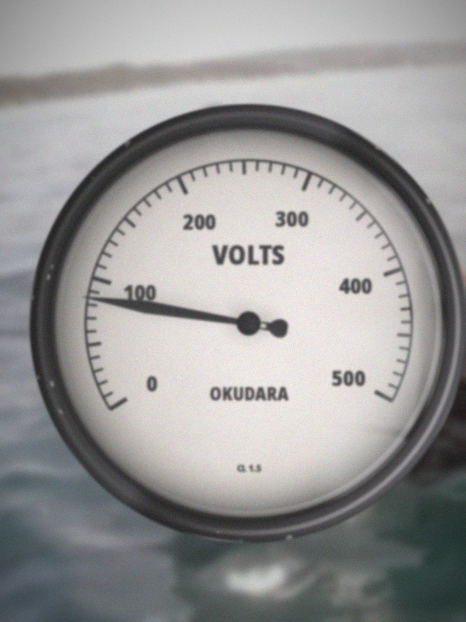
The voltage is {"value": 85, "unit": "V"}
